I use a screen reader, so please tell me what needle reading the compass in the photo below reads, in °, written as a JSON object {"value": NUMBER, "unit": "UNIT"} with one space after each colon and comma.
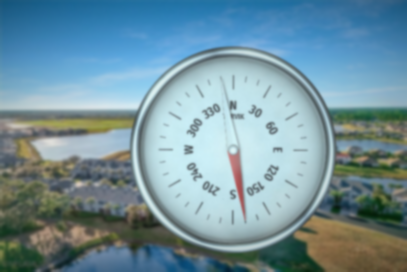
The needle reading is {"value": 170, "unit": "°"}
